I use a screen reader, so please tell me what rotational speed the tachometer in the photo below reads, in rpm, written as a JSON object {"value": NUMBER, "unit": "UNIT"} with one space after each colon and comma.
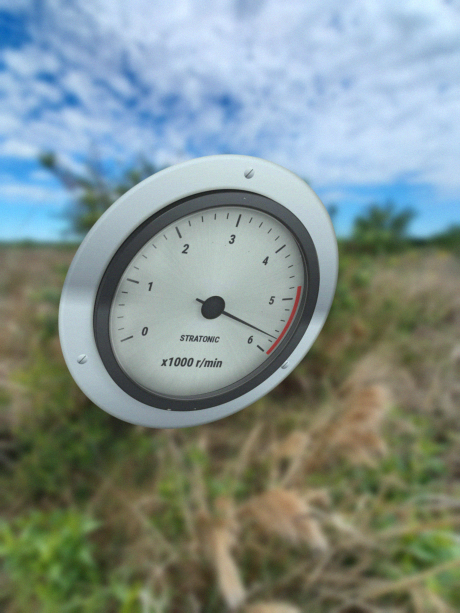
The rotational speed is {"value": 5700, "unit": "rpm"}
